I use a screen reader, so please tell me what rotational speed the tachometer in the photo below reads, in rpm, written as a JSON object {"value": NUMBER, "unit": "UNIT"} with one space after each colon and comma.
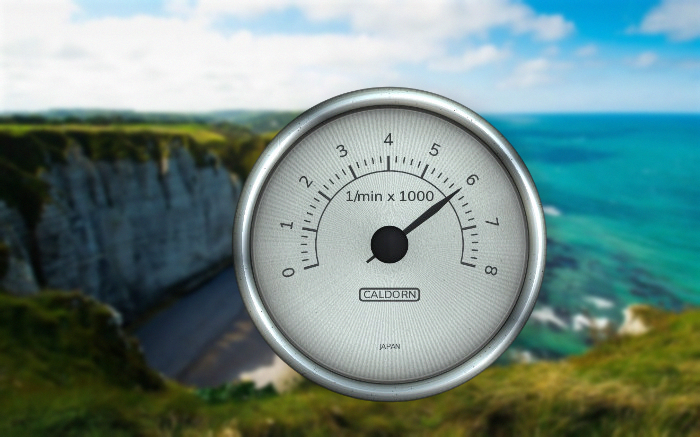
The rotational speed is {"value": 6000, "unit": "rpm"}
